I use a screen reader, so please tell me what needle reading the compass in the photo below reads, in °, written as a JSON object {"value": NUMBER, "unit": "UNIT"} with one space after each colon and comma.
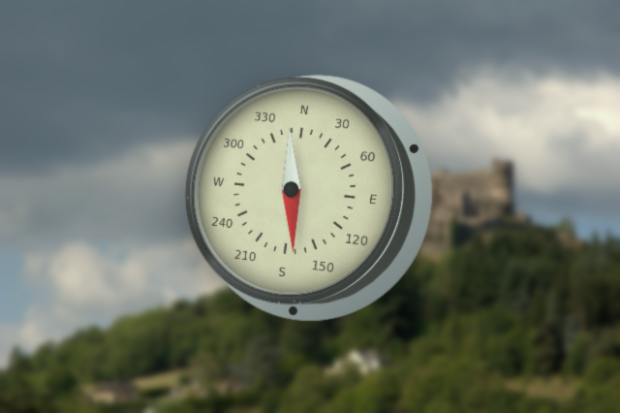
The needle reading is {"value": 170, "unit": "°"}
